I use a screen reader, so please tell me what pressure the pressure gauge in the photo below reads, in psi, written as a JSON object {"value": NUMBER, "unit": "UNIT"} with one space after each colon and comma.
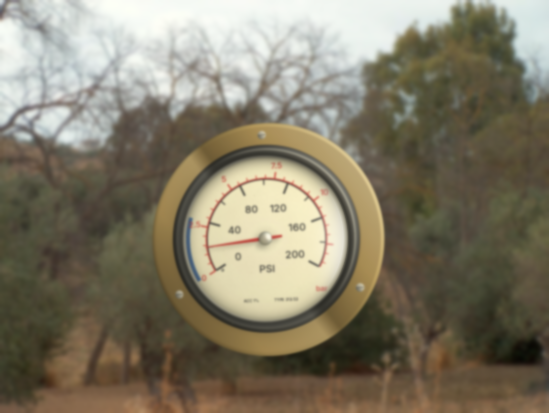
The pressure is {"value": 20, "unit": "psi"}
